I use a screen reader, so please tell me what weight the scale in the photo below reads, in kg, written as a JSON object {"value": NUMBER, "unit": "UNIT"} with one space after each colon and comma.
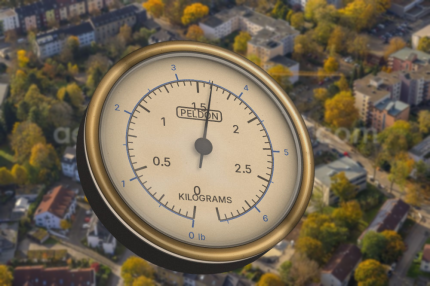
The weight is {"value": 1.6, "unit": "kg"}
